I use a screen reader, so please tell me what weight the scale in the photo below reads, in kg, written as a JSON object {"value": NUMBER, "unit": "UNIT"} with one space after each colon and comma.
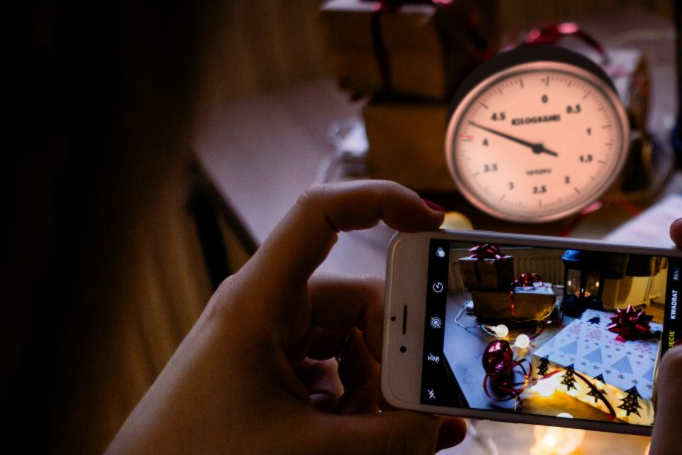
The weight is {"value": 4.25, "unit": "kg"}
